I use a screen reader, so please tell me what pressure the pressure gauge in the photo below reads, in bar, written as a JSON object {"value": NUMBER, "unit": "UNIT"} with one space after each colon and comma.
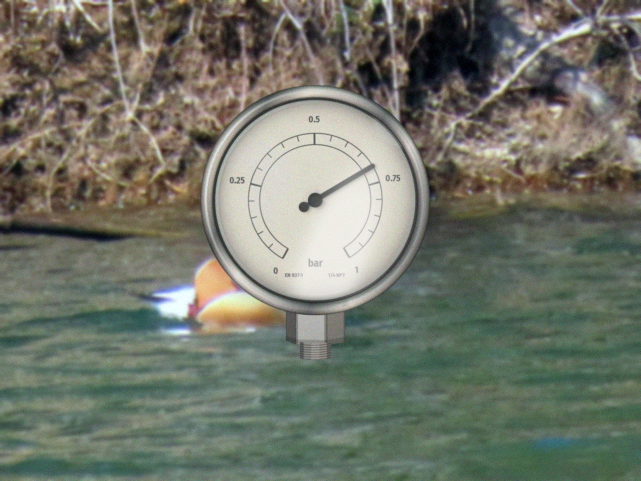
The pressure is {"value": 0.7, "unit": "bar"}
